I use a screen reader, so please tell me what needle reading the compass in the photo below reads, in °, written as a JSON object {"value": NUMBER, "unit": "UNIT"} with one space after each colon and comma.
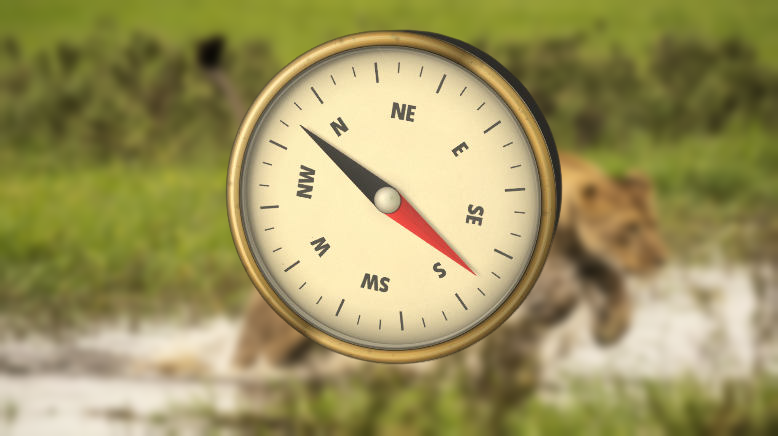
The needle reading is {"value": 165, "unit": "°"}
